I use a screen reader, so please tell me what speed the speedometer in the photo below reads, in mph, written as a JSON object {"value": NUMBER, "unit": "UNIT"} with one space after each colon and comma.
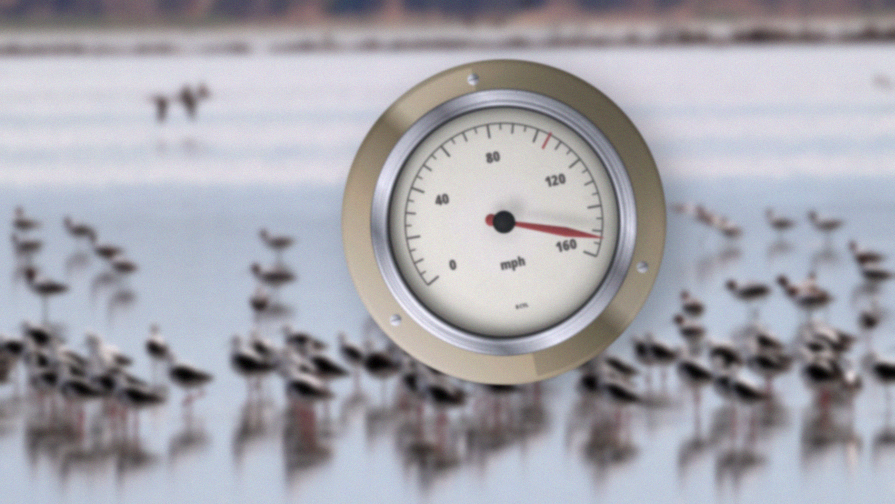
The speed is {"value": 152.5, "unit": "mph"}
